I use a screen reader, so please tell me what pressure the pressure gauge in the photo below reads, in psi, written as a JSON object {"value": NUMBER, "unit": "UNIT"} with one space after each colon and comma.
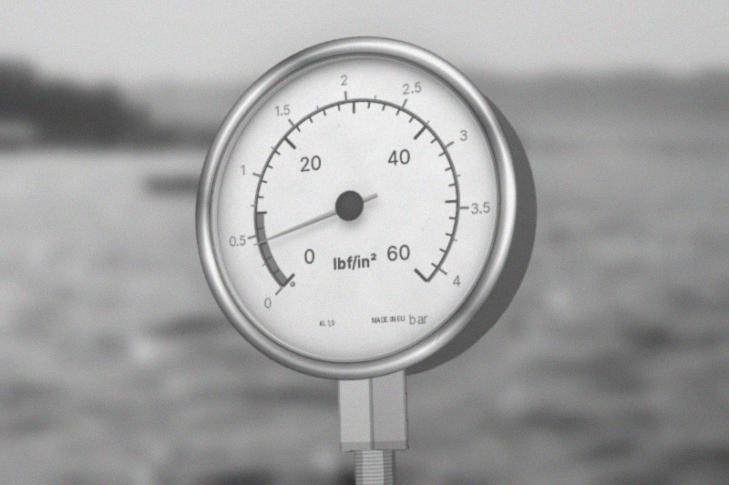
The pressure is {"value": 6, "unit": "psi"}
